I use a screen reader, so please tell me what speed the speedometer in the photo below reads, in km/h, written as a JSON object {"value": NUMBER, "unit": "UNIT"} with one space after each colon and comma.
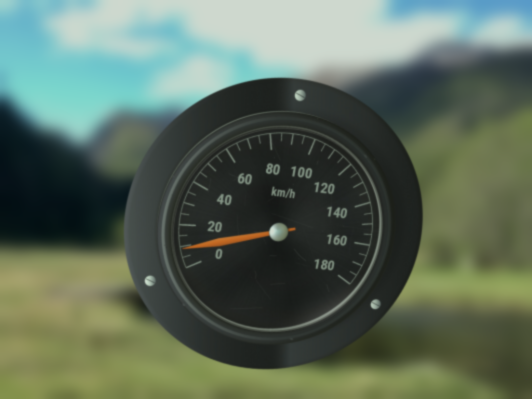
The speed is {"value": 10, "unit": "km/h"}
